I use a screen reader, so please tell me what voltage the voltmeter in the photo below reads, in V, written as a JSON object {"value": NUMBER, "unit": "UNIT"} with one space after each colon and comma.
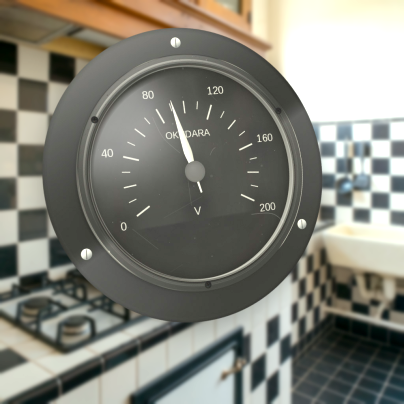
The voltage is {"value": 90, "unit": "V"}
